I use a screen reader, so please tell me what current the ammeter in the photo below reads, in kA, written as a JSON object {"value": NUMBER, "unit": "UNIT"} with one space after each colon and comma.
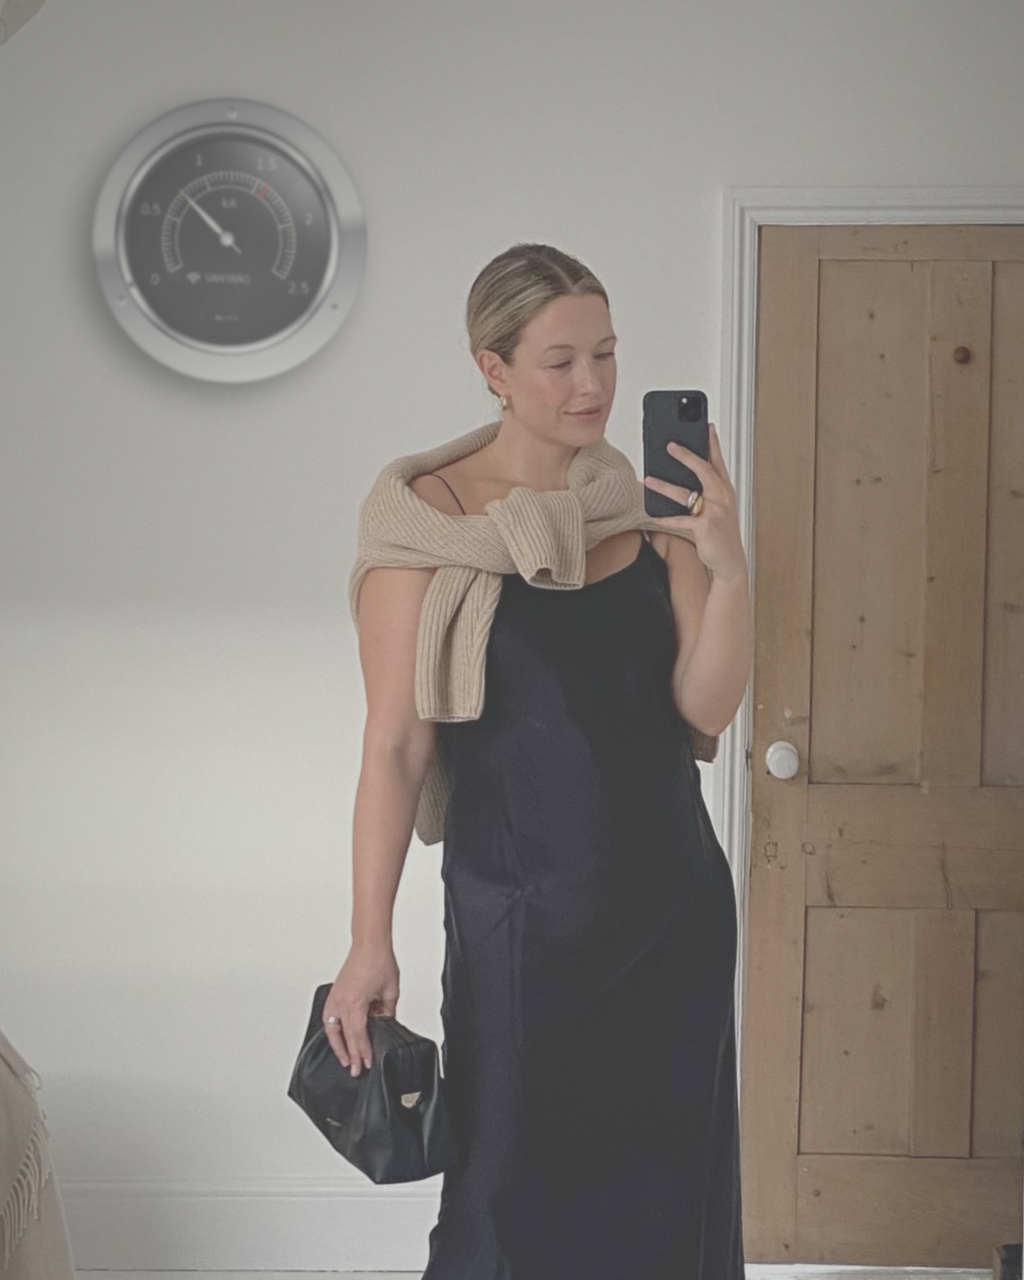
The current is {"value": 0.75, "unit": "kA"}
